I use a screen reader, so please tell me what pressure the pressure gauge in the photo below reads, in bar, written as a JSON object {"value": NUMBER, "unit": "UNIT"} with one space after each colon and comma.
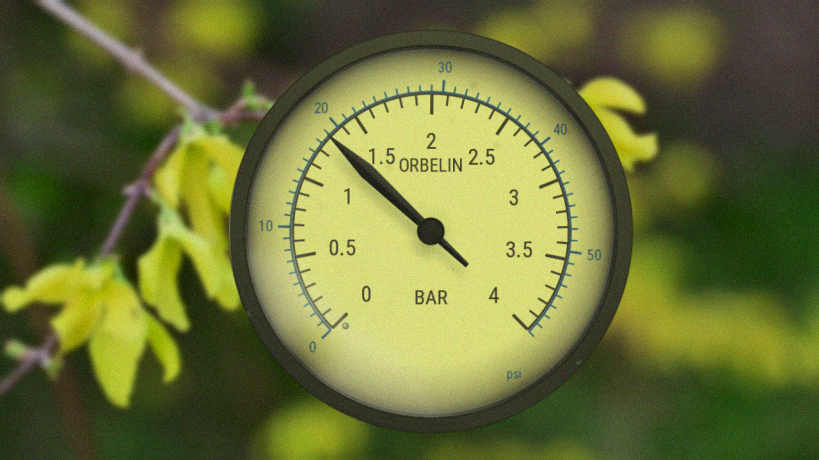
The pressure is {"value": 1.3, "unit": "bar"}
